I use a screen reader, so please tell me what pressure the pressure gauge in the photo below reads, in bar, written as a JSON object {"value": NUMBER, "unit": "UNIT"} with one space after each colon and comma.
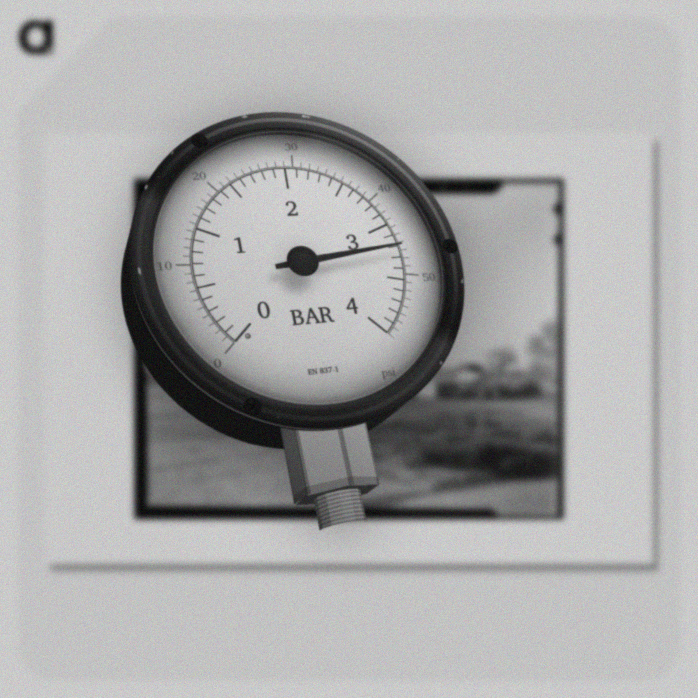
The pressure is {"value": 3.2, "unit": "bar"}
